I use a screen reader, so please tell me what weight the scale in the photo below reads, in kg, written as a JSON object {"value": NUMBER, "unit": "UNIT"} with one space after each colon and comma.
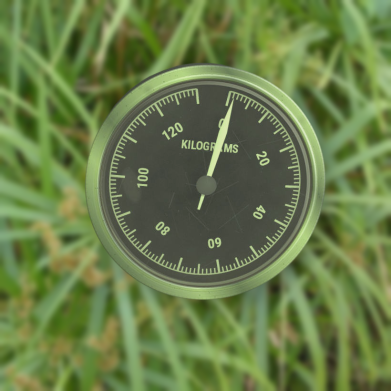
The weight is {"value": 1, "unit": "kg"}
